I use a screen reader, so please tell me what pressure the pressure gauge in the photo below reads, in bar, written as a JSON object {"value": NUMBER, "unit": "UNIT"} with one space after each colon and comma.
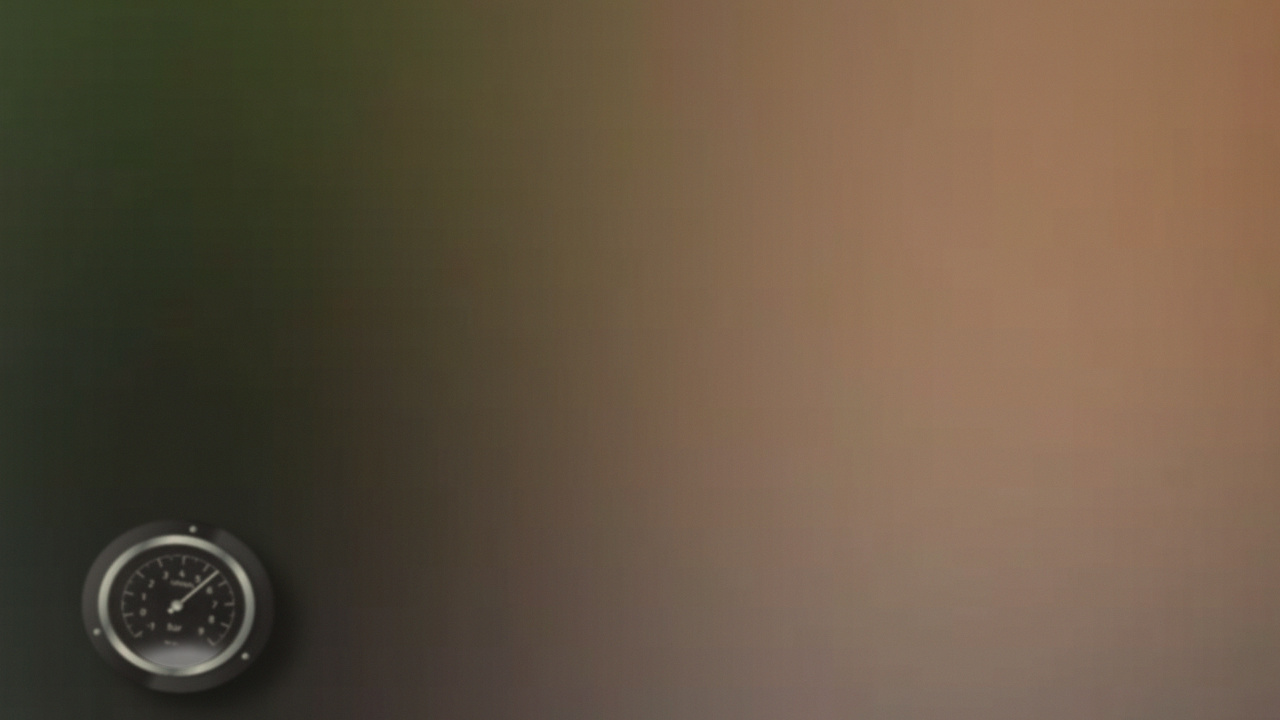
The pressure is {"value": 5.5, "unit": "bar"}
